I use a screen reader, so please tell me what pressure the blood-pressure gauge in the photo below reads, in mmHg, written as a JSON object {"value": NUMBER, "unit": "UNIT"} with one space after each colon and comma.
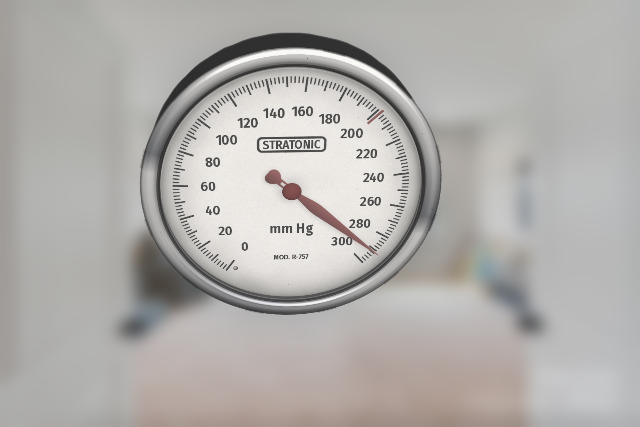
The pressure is {"value": 290, "unit": "mmHg"}
